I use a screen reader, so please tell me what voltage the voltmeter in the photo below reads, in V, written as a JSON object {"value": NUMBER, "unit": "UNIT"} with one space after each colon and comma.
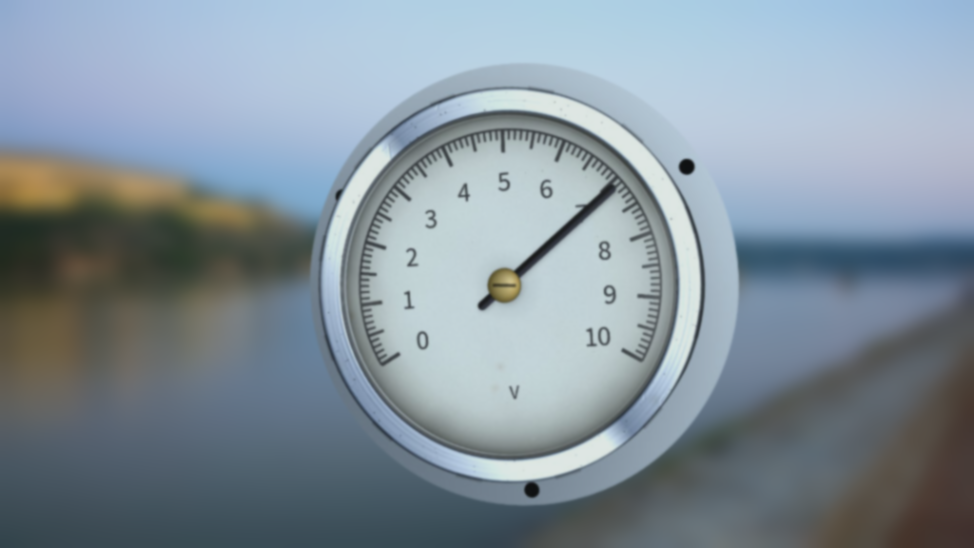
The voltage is {"value": 7.1, "unit": "V"}
